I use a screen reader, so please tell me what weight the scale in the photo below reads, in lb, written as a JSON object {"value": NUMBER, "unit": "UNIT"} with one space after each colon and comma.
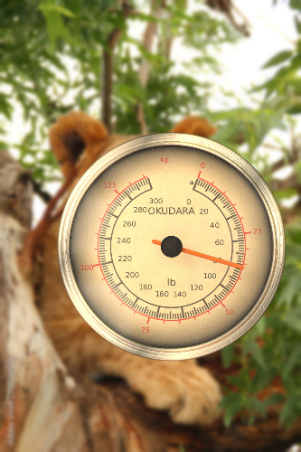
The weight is {"value": 80, "unit": "lb"}
